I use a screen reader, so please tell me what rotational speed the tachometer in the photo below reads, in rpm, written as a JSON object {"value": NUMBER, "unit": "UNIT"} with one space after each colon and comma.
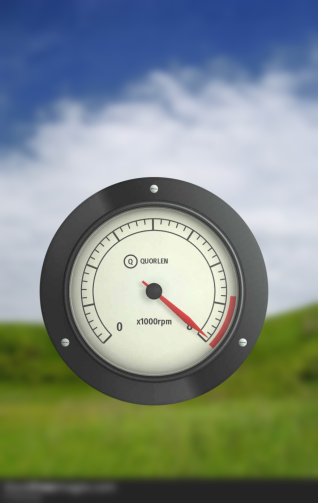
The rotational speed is {"value": 7900, "unit": "rpm"}
